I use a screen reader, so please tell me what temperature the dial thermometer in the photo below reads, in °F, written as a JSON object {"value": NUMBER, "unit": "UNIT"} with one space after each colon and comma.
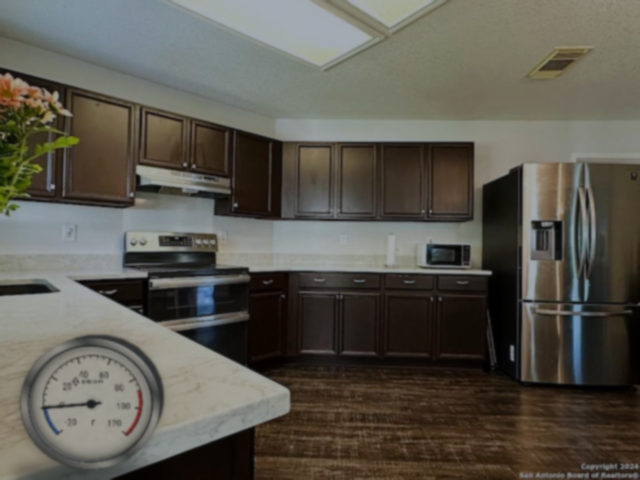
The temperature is {"value": 0, "unit": "°F"}
